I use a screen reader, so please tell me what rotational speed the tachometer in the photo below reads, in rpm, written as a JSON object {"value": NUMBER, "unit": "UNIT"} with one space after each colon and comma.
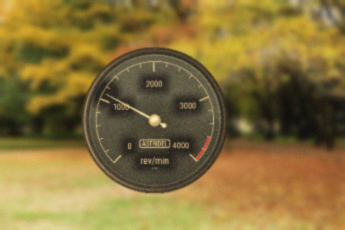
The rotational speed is {"value": 1100, "unit": "rpm"}
